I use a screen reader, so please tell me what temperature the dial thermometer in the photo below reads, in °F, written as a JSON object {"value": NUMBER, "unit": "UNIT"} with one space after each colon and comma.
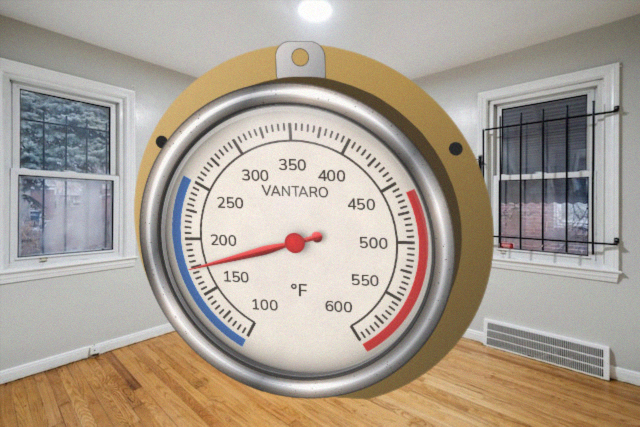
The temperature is {"value": 175, "unit": "°F"}
